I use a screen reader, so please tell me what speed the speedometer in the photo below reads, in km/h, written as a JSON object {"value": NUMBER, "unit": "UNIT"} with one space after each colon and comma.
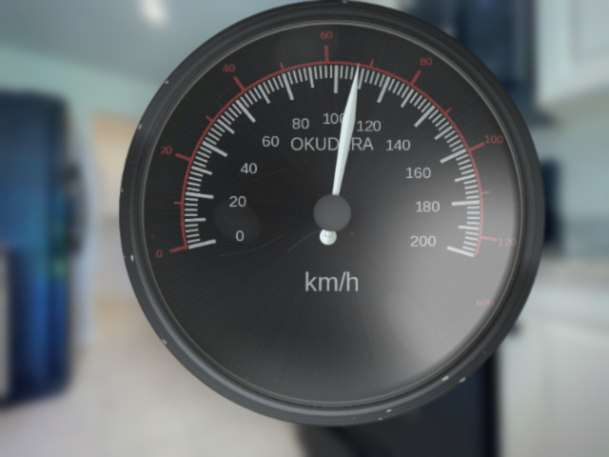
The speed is {"value": 108, "unit": "km/h"}
